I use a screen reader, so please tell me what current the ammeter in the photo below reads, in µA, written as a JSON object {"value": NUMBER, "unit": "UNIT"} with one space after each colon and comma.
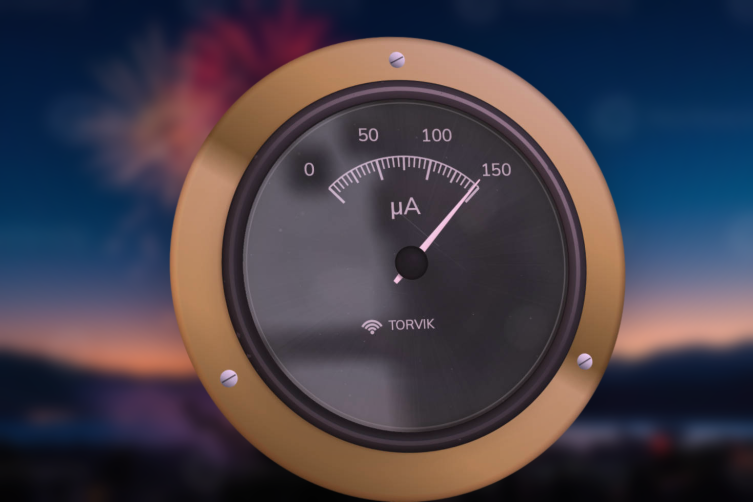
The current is {"value": 145, "unit": "µA"}
